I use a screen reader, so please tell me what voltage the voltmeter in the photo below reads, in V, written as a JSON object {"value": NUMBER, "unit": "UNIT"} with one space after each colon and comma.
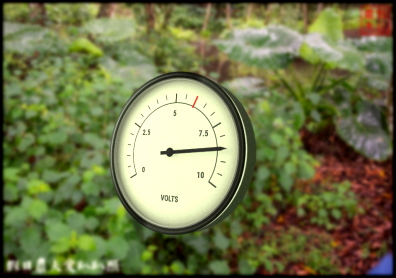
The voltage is {"value": 8.5, "unit": "V"}
